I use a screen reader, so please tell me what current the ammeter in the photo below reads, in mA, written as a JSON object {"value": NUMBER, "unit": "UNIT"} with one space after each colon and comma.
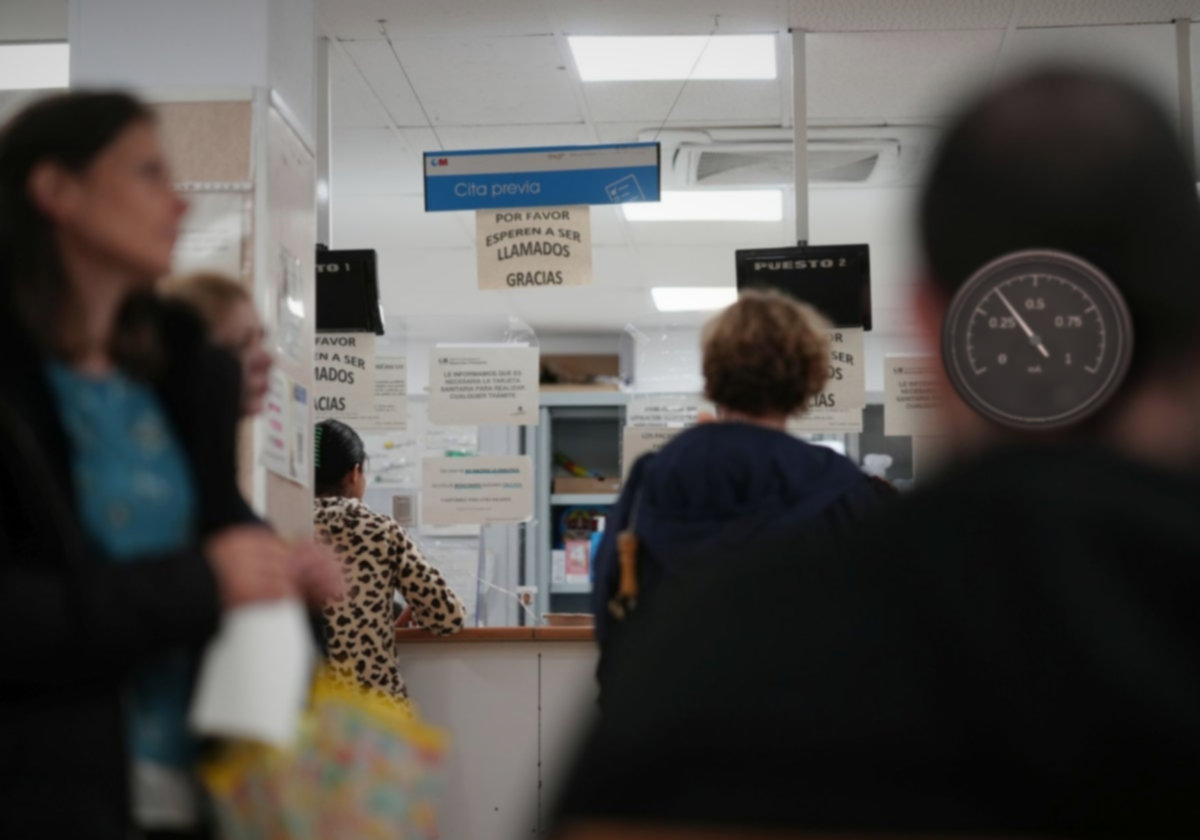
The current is {"value": 0.35, "unit": "mA"}
